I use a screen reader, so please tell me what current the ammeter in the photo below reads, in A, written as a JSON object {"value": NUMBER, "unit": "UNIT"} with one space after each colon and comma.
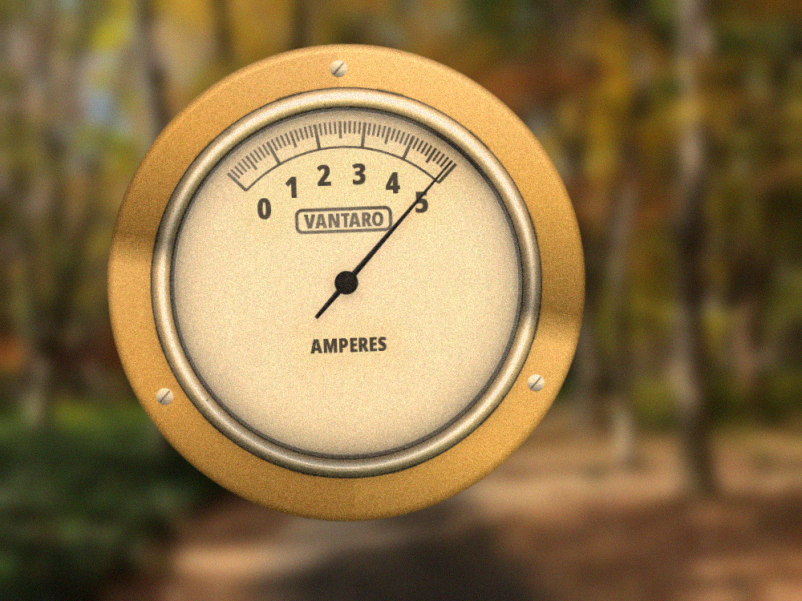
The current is {"value": 4.9, "unit": "A"}
